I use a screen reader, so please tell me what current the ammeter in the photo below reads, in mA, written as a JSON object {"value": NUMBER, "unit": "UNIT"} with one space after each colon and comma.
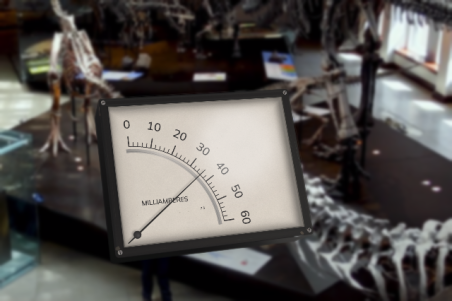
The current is {"value": 36, "unit": "mA"}
